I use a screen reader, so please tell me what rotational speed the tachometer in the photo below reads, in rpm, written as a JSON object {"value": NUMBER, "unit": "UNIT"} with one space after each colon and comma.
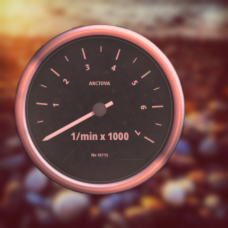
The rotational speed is {"value": 0, "unit": "rpm"}
